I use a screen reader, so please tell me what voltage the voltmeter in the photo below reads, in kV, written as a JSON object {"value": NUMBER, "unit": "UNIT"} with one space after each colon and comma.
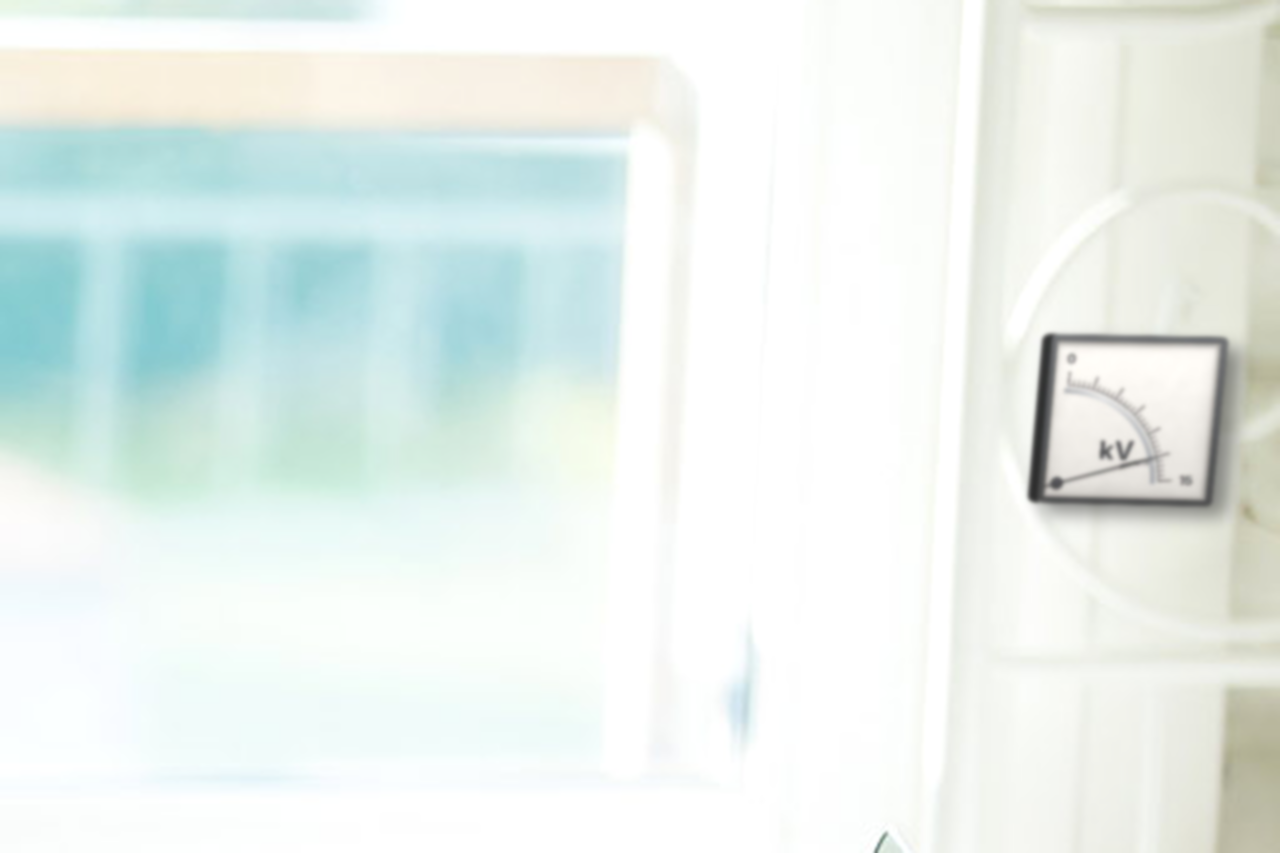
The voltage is {"value": 12.5, "unit": "kV"}
